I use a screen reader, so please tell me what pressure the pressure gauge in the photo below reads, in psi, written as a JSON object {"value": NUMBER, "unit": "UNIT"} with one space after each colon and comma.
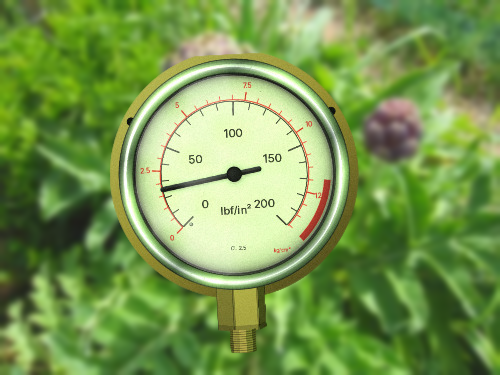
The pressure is {"value": 25, "unit": "psi"}
